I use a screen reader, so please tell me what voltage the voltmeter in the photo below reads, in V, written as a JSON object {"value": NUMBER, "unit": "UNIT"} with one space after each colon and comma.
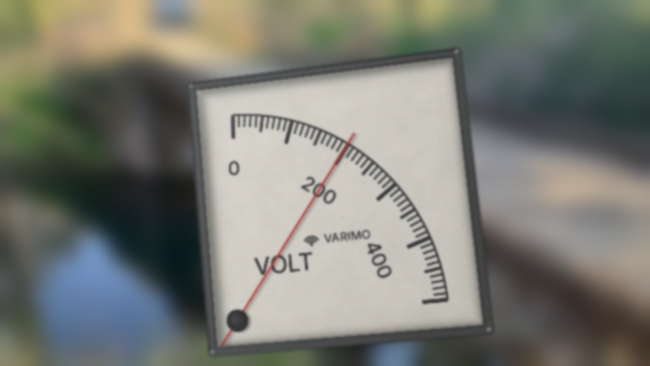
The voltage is {"value": 200, "unit": "V"}
